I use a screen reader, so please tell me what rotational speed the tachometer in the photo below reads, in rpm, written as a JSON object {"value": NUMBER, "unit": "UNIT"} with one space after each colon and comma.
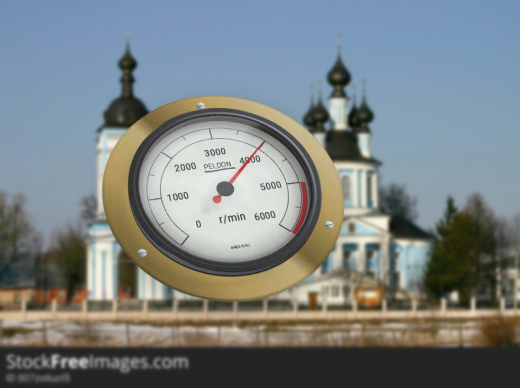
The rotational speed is {"value": 4000, "unit": "rpm"}
